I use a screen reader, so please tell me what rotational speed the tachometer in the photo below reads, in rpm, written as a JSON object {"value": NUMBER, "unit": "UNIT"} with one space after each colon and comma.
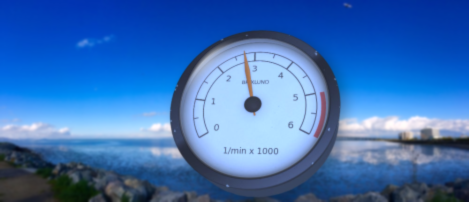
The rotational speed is {"value": 2750, "unit": "rpm"}
